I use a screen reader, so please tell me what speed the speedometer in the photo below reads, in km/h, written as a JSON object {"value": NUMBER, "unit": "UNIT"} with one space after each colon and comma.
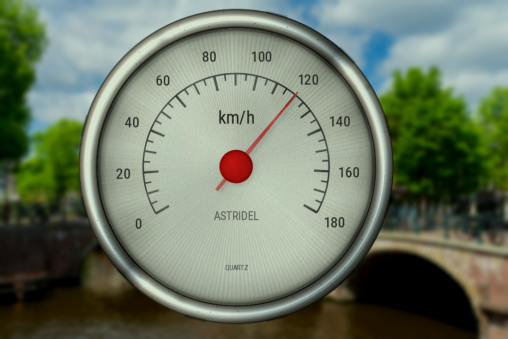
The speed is {"value": 120, "unit": "km/h"}
